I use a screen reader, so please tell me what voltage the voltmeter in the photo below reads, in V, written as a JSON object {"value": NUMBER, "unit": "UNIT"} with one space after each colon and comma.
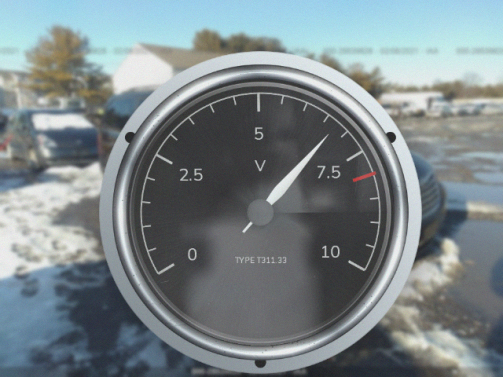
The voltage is {"value": 6.75, "unit": "V"}
